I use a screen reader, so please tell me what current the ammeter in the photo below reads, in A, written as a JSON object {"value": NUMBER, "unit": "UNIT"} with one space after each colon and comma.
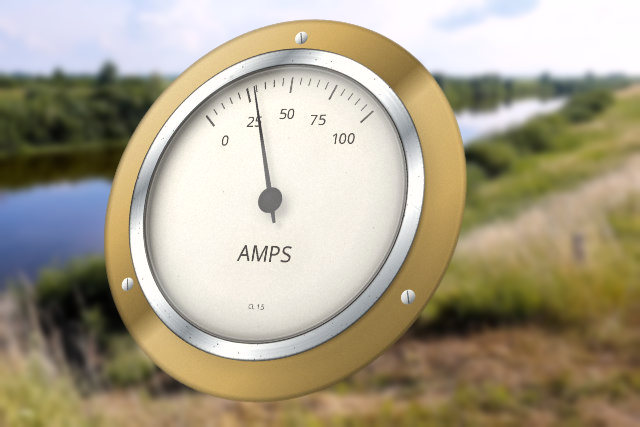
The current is {"value": 30, "unit": "A"}
